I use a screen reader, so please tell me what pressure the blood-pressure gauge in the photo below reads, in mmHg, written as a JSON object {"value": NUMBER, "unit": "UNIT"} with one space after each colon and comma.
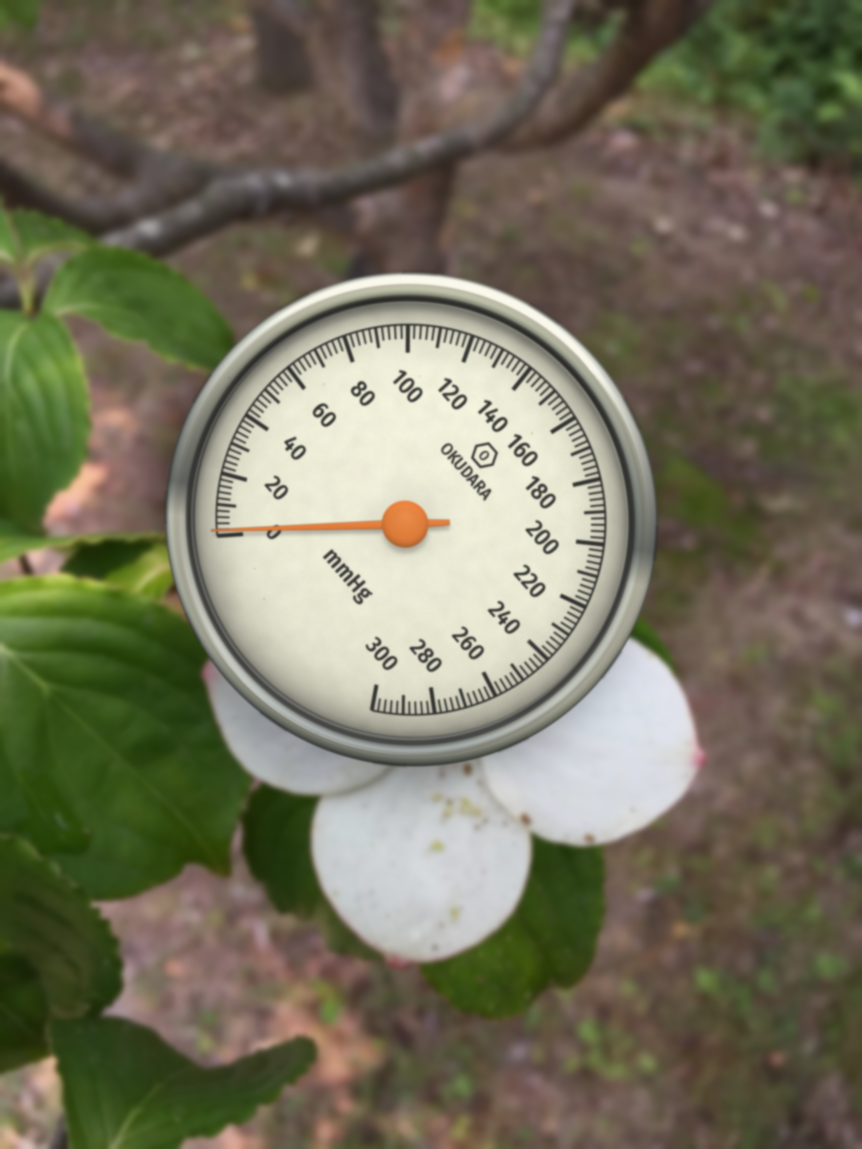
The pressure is {"value": 2, "unit": "mmHg"}
